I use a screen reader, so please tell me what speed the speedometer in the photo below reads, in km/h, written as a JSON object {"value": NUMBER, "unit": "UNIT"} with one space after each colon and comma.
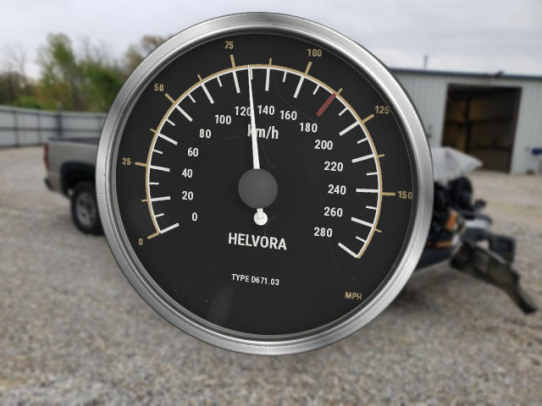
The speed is {"value": 130, "unit": "km/h"}
